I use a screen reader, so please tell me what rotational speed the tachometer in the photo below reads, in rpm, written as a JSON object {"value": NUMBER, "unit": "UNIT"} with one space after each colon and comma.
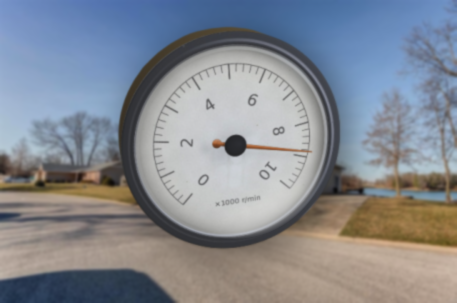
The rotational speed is {"value": 8800, "unit": "rpm"}
